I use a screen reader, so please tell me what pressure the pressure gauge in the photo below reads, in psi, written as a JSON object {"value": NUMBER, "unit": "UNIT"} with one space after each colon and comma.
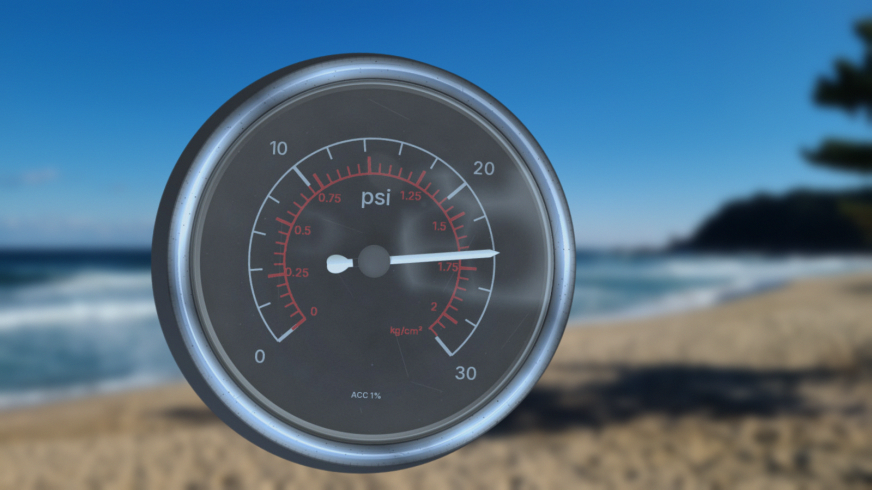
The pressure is {"value": 24, "unit": "psi"}
